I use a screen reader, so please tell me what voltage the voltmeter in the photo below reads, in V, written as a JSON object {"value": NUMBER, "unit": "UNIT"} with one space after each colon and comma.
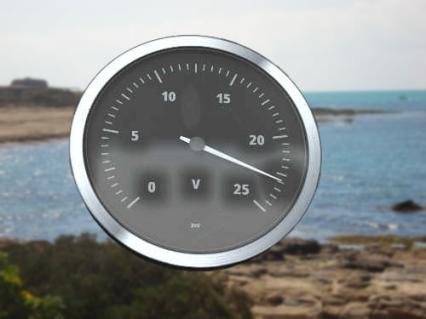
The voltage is {"value": 23, "unit": "V"}
